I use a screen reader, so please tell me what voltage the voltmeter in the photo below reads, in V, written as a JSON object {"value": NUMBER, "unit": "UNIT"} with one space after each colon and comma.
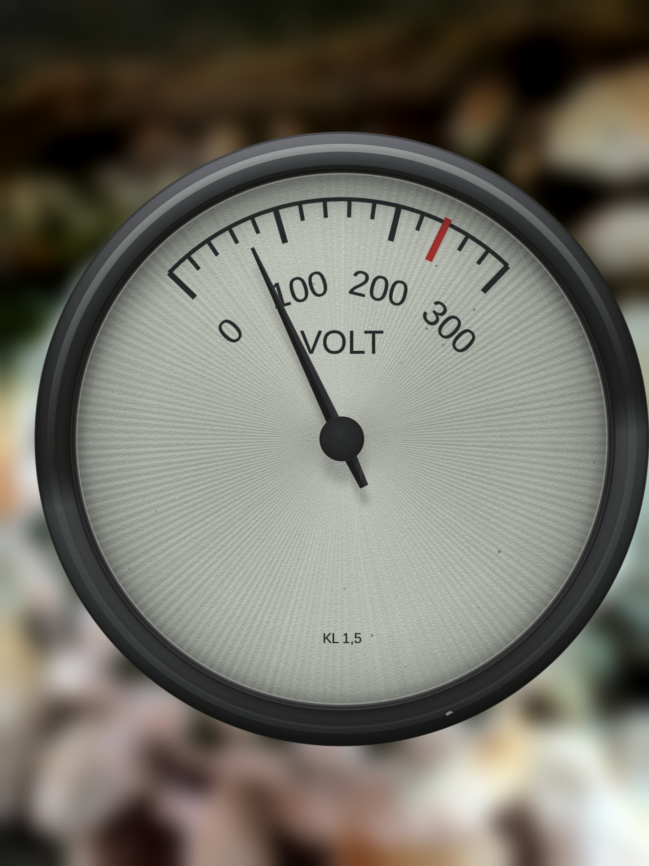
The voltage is {"value": 70, "unit": "V"}
